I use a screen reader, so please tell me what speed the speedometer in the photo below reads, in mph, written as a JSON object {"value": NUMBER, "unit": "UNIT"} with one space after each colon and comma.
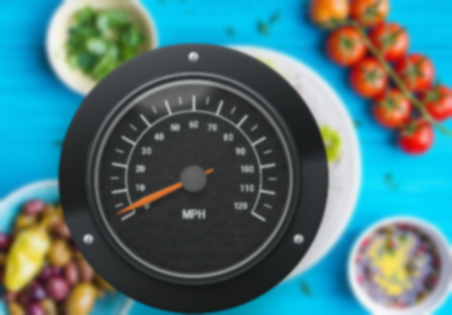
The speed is {"value": 2.5, "unit": "mph"}
